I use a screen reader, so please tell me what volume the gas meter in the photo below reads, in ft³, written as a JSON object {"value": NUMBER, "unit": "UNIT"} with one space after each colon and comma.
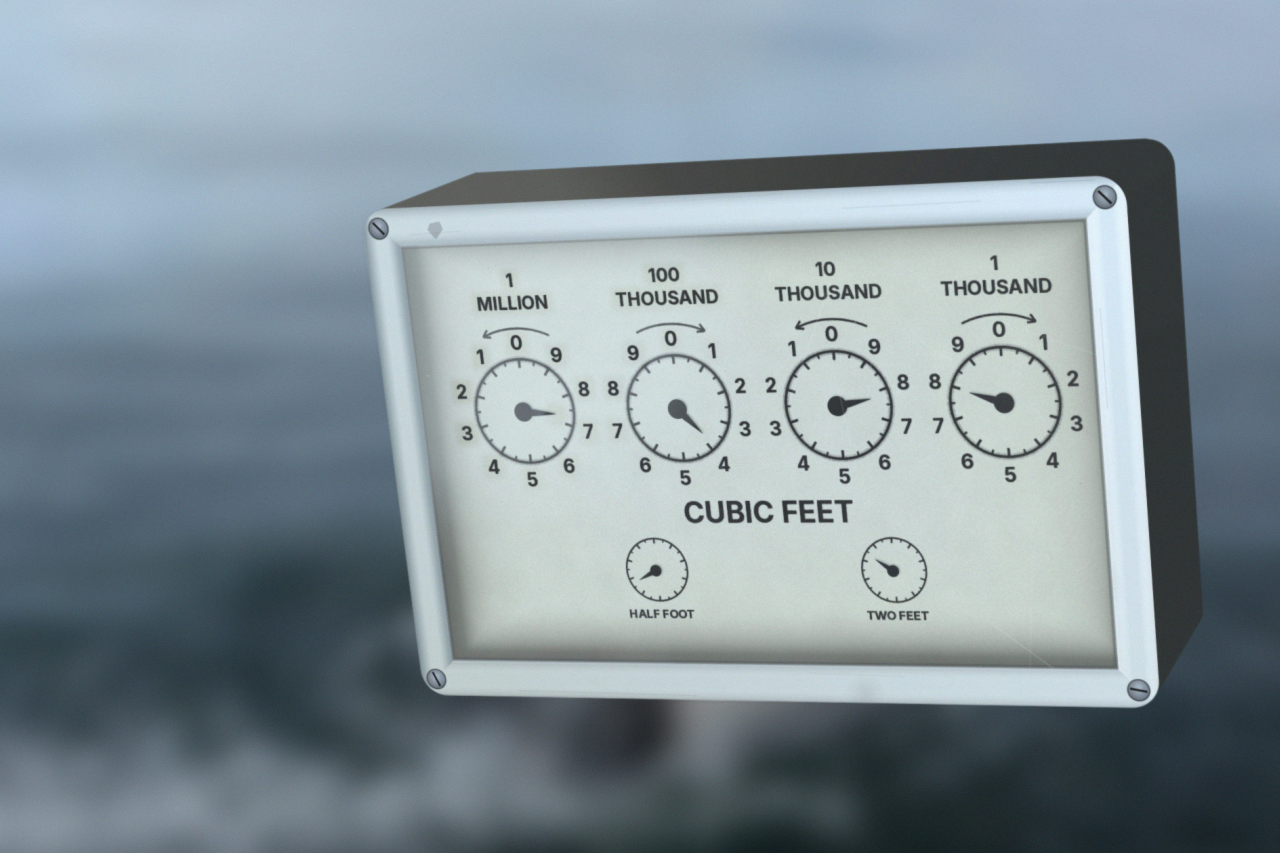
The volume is {"value": 737800, "unit": "ft³"}
